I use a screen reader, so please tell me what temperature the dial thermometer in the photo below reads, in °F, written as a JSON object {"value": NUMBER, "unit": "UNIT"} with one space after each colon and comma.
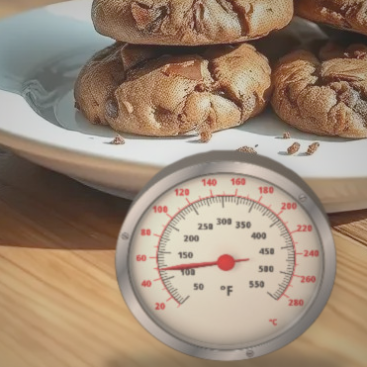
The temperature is {"value": 125, "unit": "°F"}
